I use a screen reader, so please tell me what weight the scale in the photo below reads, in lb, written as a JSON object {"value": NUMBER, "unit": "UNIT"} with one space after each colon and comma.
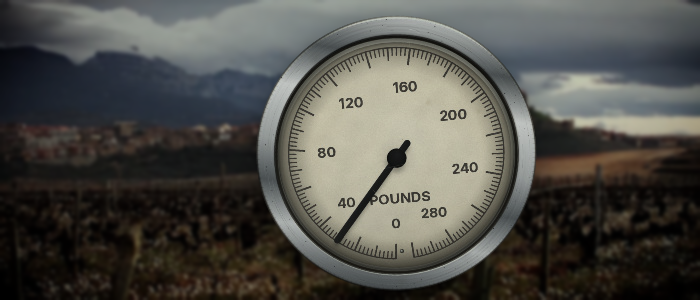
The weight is {"value": 30, "unit": "lb"}
